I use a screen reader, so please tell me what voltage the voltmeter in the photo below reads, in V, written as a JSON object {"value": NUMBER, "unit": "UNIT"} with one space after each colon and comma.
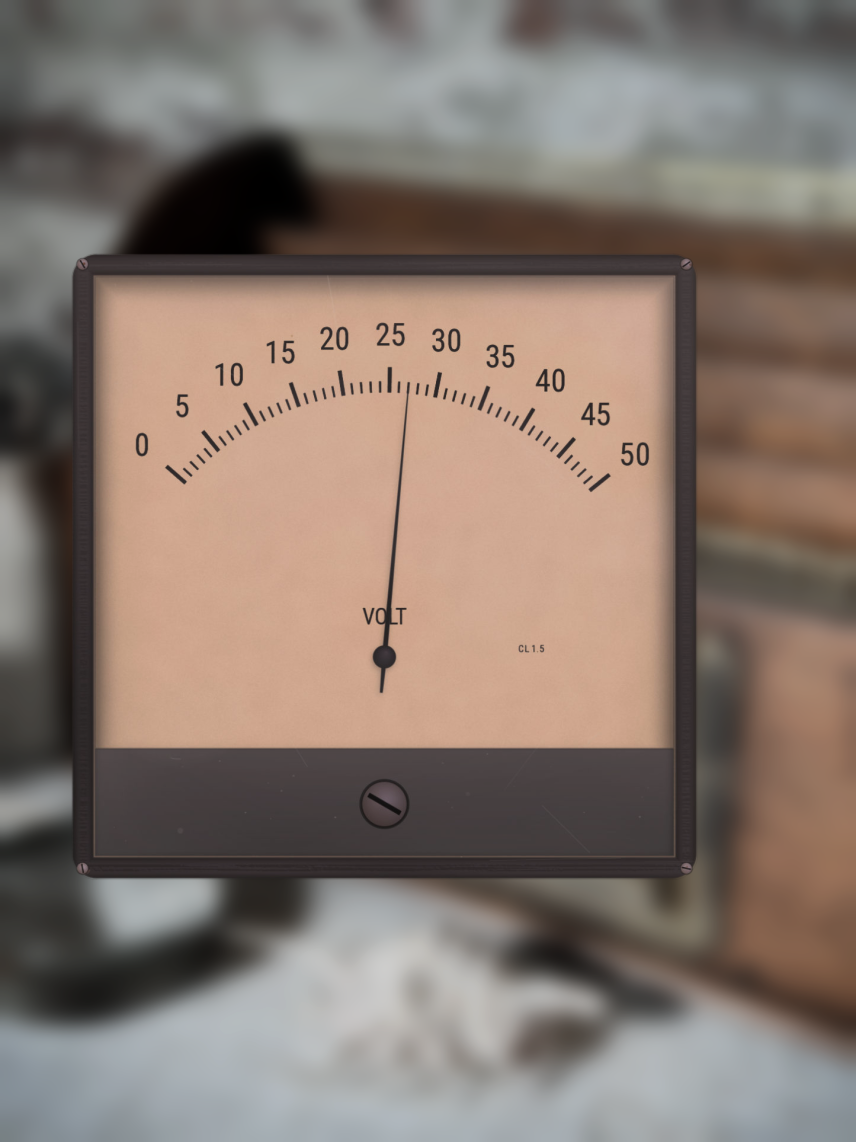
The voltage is {"value": 27, "unit": "V"}
